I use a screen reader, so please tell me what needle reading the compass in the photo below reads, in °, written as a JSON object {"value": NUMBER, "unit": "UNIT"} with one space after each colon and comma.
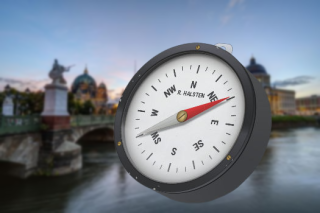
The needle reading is {"value": 60, "unit": "°"}
